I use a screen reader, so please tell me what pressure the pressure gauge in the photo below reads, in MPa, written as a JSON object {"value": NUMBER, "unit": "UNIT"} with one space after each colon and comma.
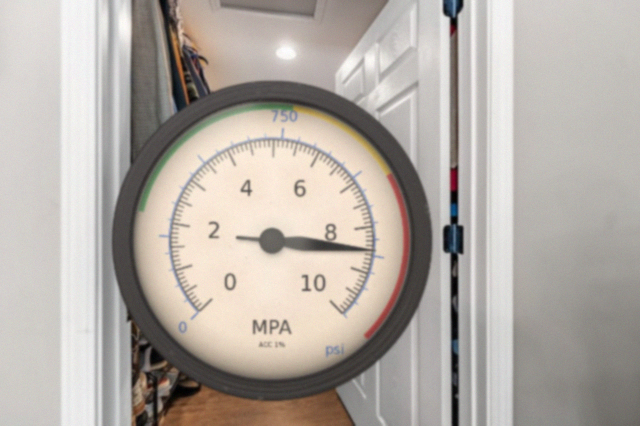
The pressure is {"value": 8.5, "unit": "MPa"}
